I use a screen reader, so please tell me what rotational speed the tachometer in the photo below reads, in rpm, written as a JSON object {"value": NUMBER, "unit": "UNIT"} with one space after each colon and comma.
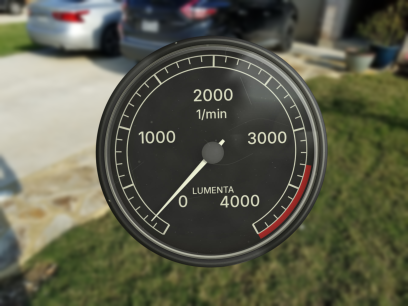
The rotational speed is {"value": 150, "unit": "rpm"}
